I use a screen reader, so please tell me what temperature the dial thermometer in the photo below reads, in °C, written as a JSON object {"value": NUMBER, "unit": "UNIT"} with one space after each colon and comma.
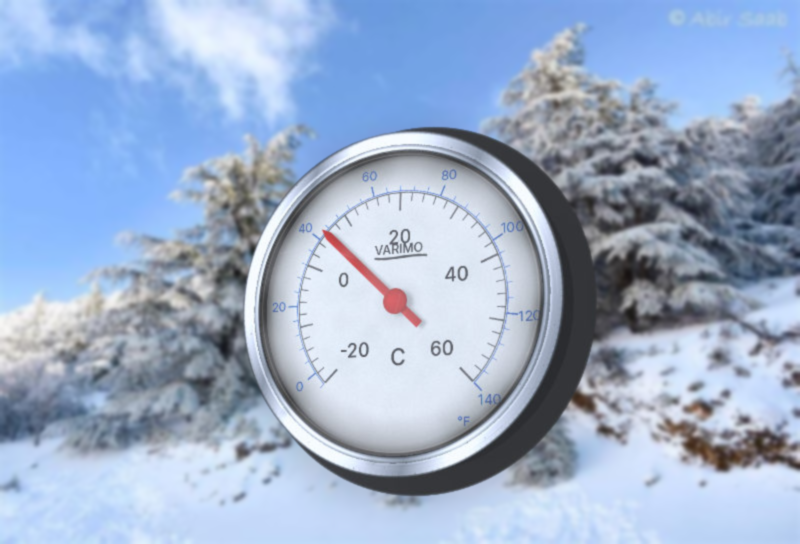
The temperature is {"value": 6, "unit": "°C"}
